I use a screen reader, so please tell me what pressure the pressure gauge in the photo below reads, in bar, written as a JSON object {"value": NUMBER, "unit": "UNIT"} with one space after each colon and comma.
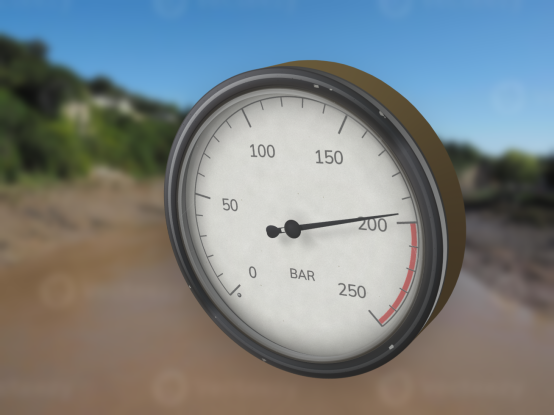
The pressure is {"value": 195, "unit": "bar"}
